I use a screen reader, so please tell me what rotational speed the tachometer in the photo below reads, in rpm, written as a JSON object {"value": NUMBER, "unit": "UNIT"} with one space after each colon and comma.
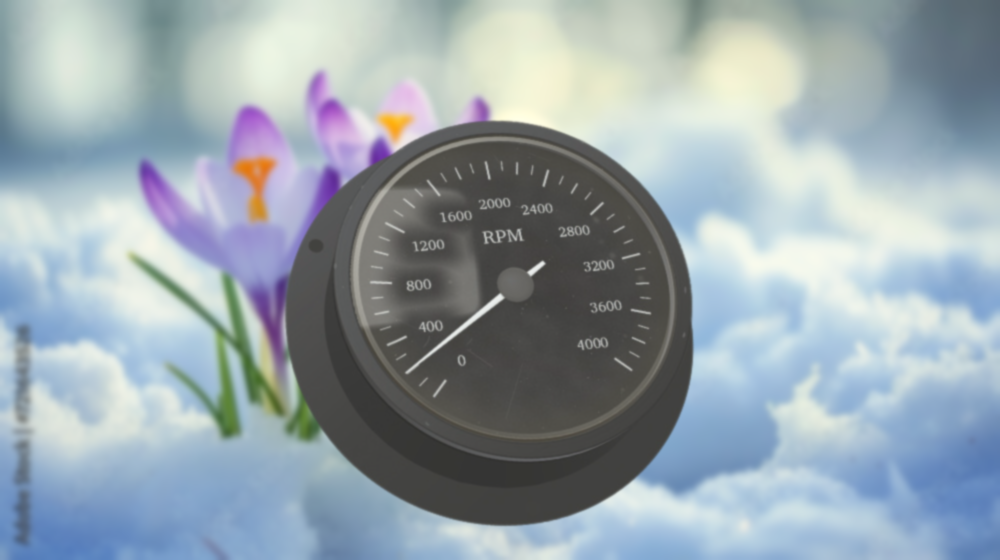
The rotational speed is {"value": 200, "unit": "rpm"}
